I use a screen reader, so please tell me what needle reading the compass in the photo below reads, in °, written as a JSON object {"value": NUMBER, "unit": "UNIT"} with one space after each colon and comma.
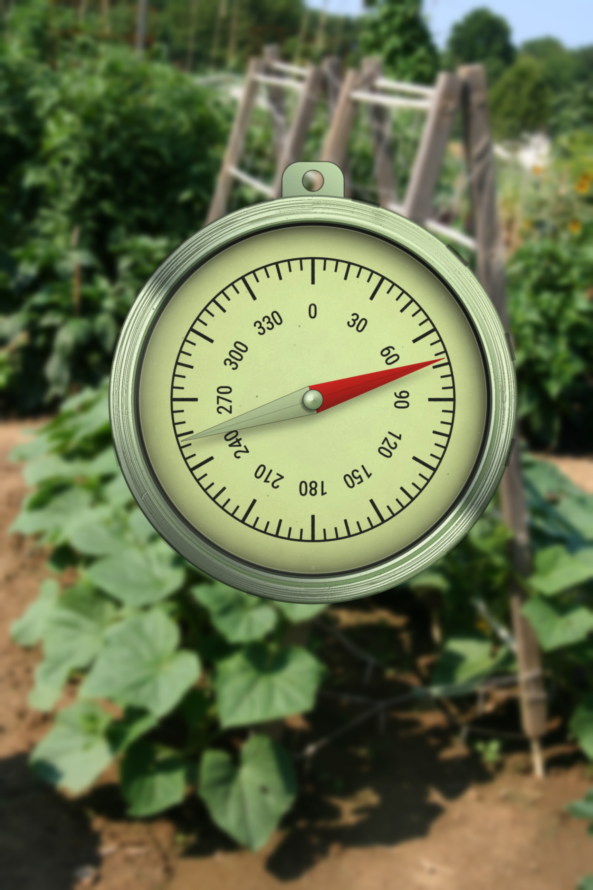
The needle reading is {"value": 72.5, "unit": "°"}
